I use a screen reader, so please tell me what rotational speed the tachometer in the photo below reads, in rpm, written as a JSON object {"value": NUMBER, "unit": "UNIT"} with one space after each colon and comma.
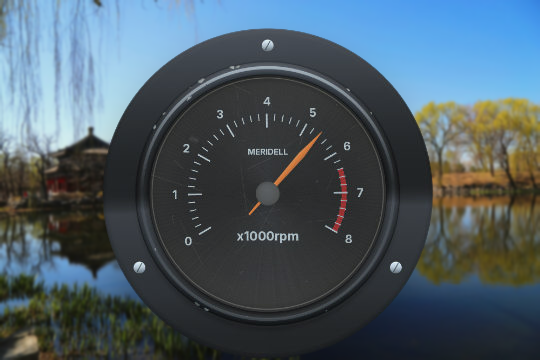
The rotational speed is {"value": 5400, "unit": "rpm"}
